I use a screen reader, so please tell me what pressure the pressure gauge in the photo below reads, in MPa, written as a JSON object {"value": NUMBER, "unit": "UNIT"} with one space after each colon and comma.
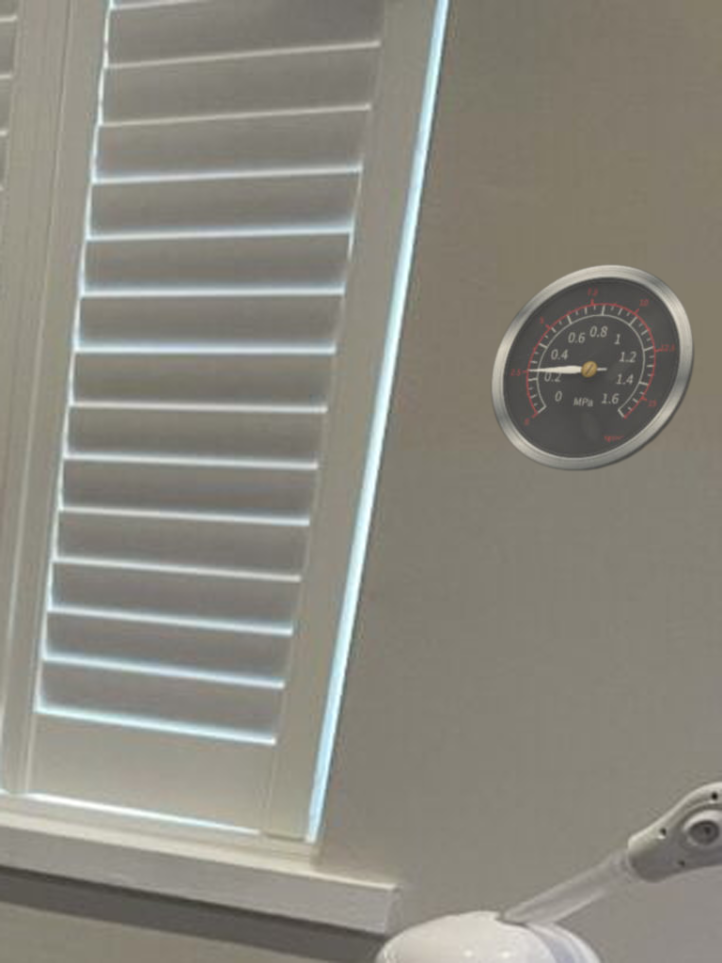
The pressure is {"value": 0.25, "unit": "MPa"}
